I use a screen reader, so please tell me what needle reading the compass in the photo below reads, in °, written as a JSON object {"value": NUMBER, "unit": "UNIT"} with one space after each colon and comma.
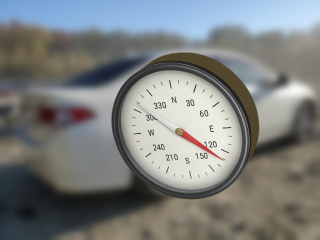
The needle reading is {"value": 130, "unit": "°"}
